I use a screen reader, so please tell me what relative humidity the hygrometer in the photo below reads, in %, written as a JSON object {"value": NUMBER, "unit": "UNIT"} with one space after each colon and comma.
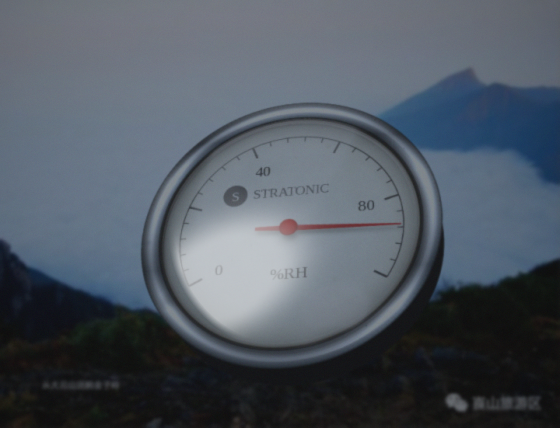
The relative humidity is {"value": 88, "unit": "%"}
